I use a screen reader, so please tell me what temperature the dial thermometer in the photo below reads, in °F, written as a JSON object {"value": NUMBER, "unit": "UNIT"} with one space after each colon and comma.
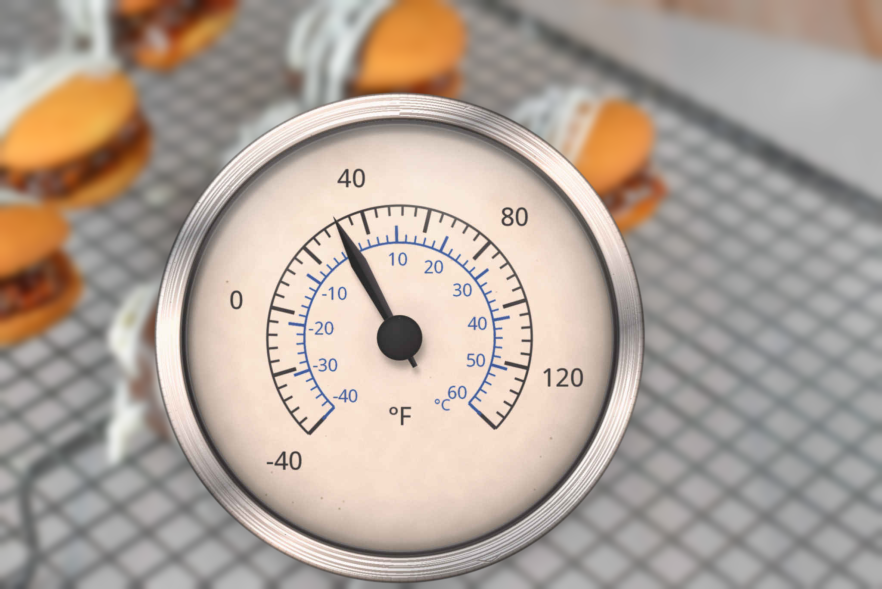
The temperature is {"value": 32, "unit": "°F"}
